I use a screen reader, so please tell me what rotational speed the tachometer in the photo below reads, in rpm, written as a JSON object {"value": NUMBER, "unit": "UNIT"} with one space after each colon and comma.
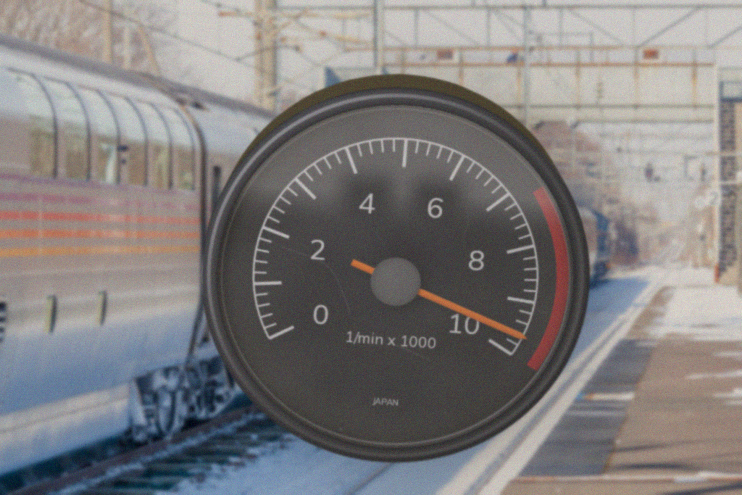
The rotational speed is {"value": 9600, "unit": "rpm"}
